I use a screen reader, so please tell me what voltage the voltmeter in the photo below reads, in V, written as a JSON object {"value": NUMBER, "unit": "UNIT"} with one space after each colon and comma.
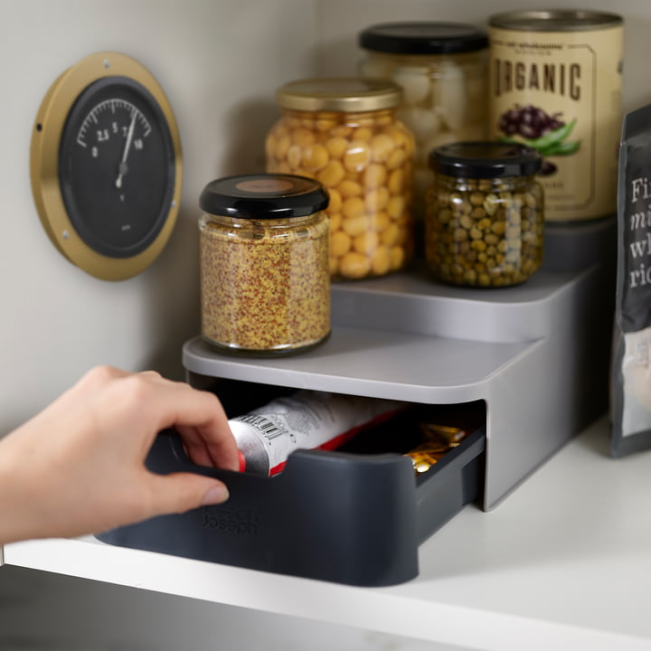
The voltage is {"value": 7.5, "unit": "V"}
